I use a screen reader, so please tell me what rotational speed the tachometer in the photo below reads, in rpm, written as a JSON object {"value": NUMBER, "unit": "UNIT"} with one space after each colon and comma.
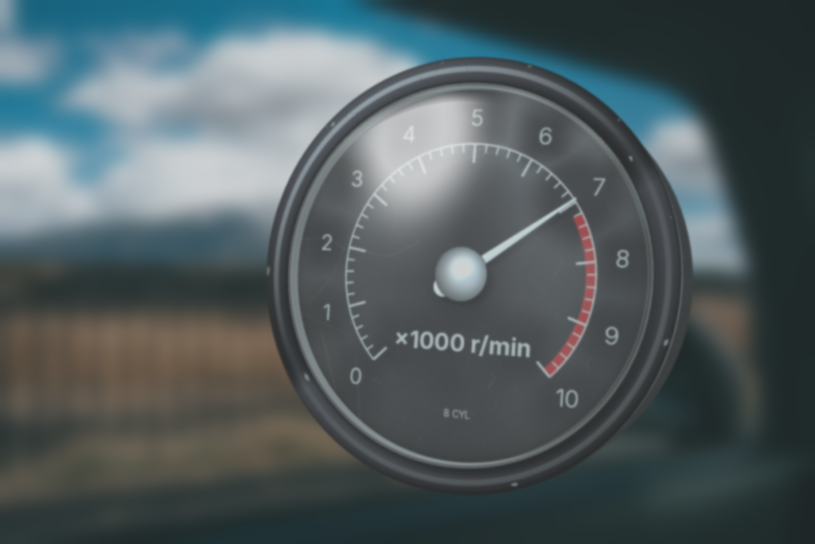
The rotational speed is {"value": 7000, "unit": "rpm"}
